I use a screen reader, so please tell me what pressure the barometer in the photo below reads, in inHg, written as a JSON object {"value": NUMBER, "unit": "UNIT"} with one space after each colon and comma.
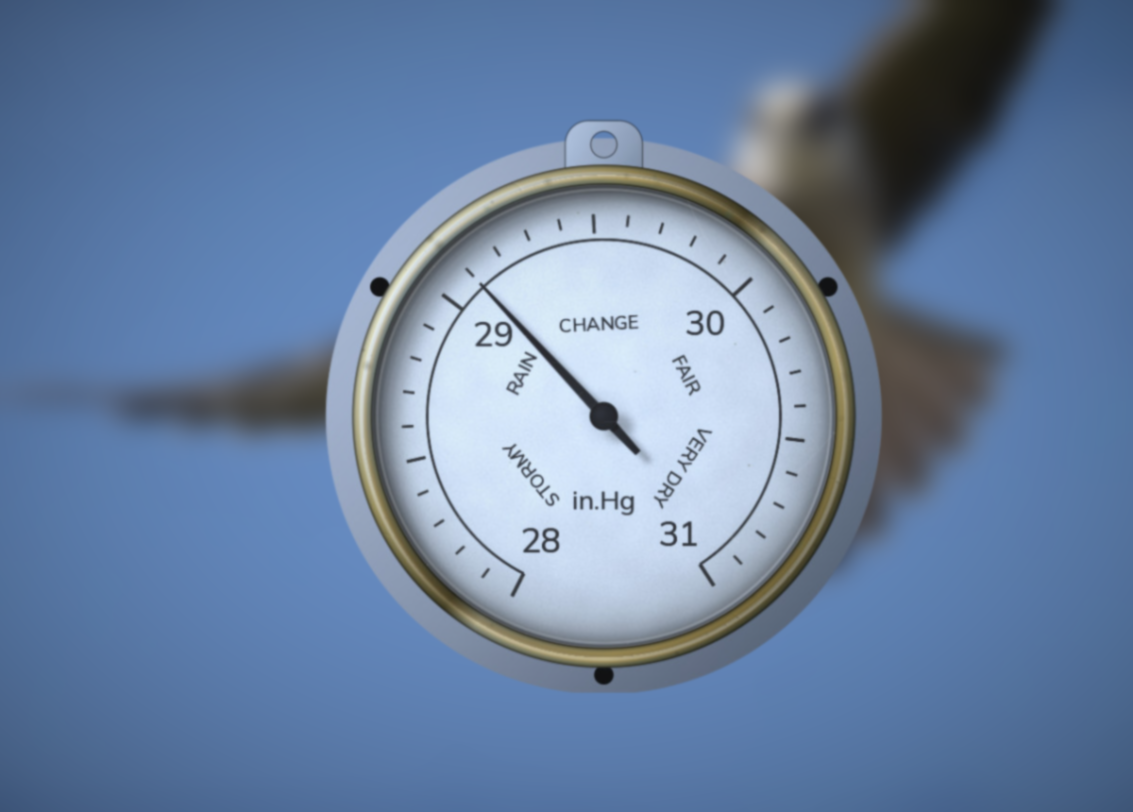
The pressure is {"value": 29.1, "unit": "inHg"}
